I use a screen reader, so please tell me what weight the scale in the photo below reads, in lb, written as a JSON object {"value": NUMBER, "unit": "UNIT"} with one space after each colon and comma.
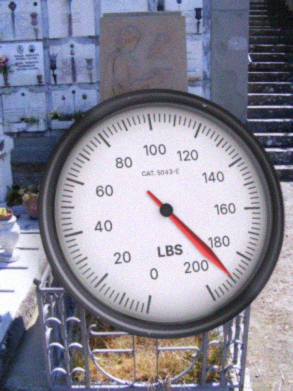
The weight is {"value": 190, "unit": "lb"}
